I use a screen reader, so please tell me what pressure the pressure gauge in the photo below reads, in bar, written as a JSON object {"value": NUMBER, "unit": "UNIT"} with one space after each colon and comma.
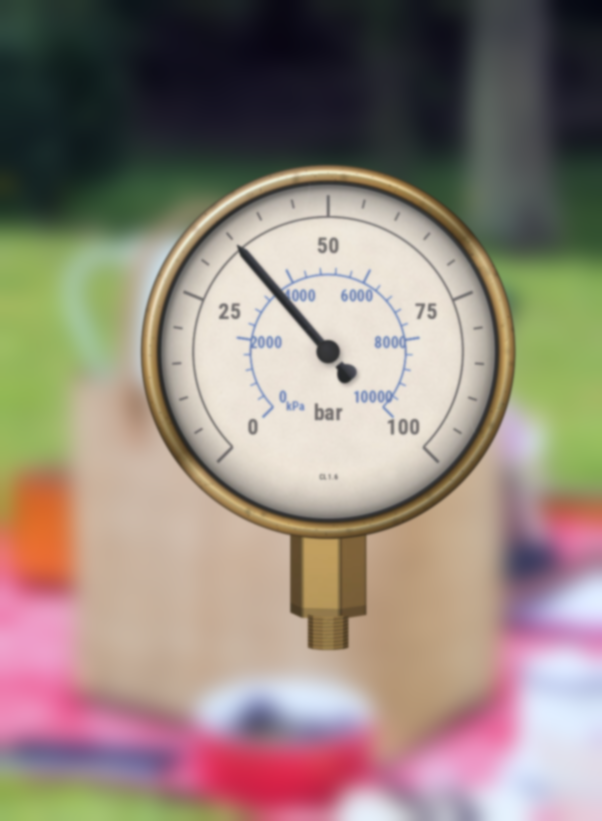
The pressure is {"value": 35, "unit": "bar"}
